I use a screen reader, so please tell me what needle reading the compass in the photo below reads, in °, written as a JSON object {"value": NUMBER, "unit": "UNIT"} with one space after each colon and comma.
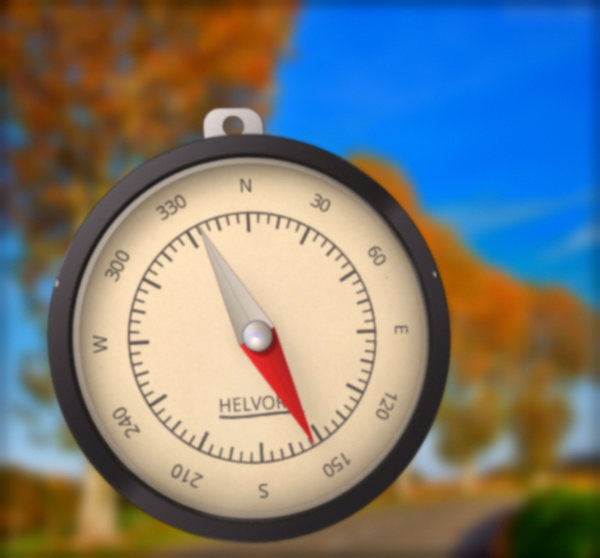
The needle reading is {"value": 155, "unit": "°"}
